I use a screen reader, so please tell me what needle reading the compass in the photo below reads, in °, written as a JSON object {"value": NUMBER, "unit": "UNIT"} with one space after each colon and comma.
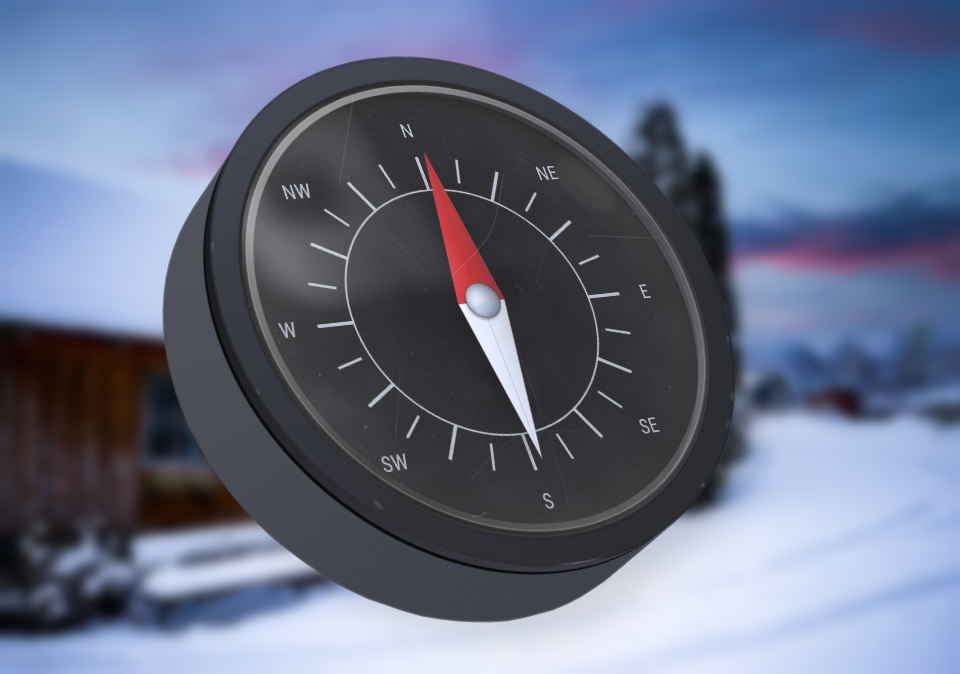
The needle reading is {"value": 0, "unit": "°"}
